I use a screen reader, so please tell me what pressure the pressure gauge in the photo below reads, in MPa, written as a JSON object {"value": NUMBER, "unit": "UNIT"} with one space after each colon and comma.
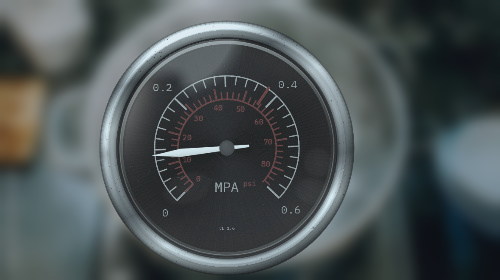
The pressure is {"value": 0.09, "unit": "MPa"}
